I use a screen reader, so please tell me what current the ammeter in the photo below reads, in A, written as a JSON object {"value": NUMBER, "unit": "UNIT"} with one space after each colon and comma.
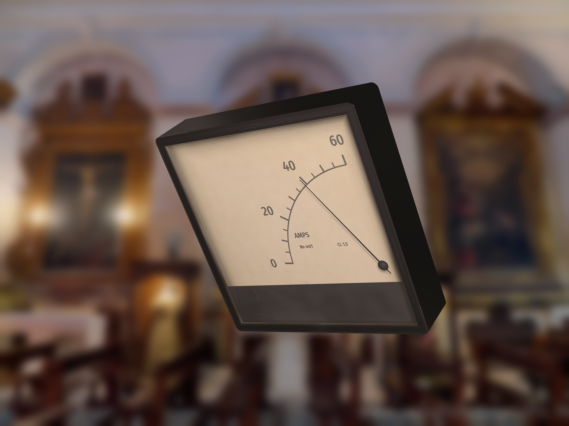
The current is {"value": 40, "unit": "A"}
